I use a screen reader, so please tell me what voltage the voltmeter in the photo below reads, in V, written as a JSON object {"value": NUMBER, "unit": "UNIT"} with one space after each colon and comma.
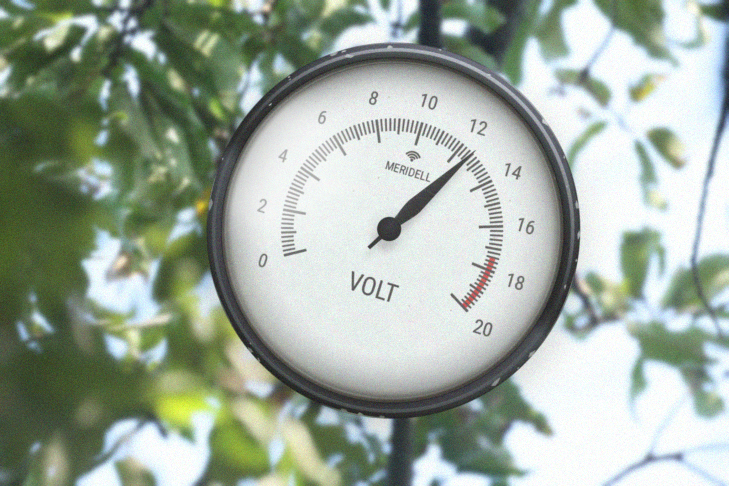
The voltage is {"value": 12.6, "unit": "V"}
